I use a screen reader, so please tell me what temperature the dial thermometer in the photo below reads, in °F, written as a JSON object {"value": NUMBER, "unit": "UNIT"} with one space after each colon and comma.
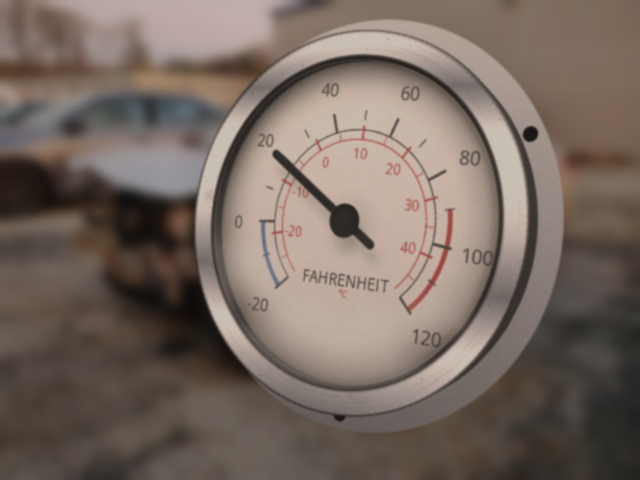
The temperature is {"value": 20, "unit": "°F"}
